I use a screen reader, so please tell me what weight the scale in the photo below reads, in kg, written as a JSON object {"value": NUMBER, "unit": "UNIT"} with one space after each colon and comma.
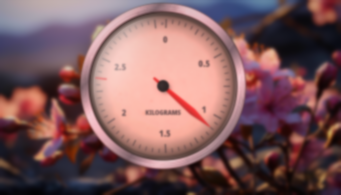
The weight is {"value": 1.1, "unit": "kg"}
